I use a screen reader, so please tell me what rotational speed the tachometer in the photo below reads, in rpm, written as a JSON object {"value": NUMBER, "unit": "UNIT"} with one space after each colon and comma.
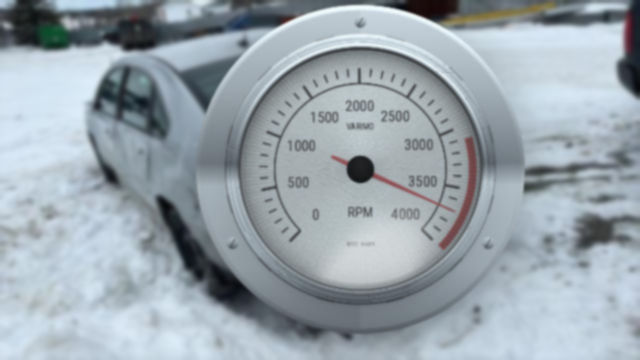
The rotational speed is {"value": 3700, "unit": "rpm"}
